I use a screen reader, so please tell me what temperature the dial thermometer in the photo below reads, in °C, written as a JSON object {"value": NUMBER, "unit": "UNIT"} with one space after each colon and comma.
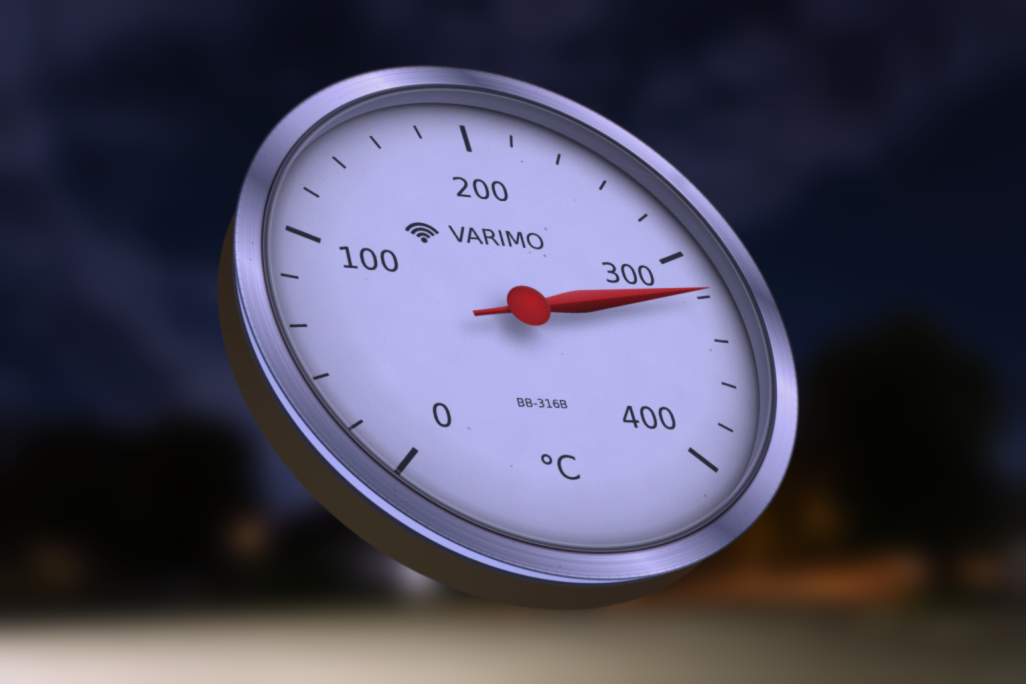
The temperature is {"value": 320, "unit": "°C"}
